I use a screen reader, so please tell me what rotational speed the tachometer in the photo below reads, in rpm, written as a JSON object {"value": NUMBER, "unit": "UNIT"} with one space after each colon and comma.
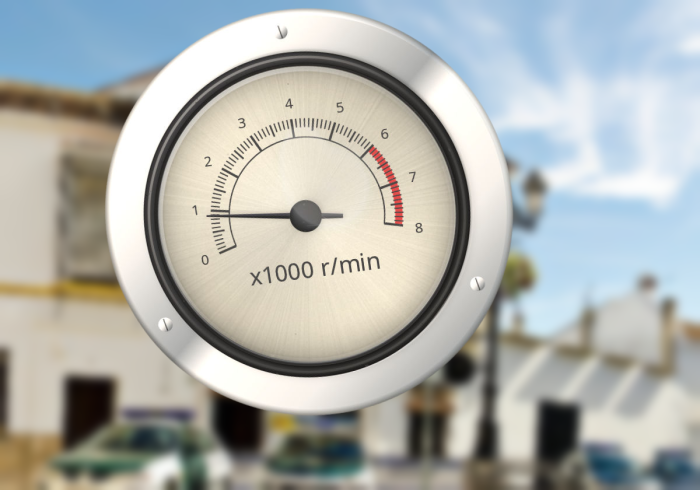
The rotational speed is {"value": 900, "unit": "rpm"}
